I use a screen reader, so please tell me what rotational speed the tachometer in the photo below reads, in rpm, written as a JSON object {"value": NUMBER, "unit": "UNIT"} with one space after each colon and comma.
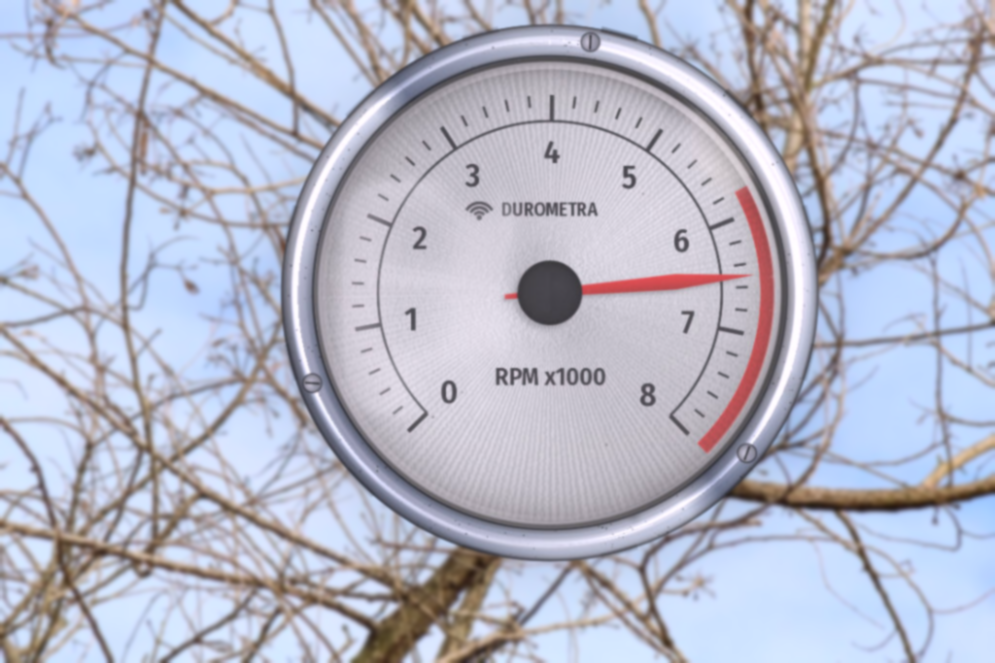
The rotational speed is {"value": 6500, "unit": "rpm"}
